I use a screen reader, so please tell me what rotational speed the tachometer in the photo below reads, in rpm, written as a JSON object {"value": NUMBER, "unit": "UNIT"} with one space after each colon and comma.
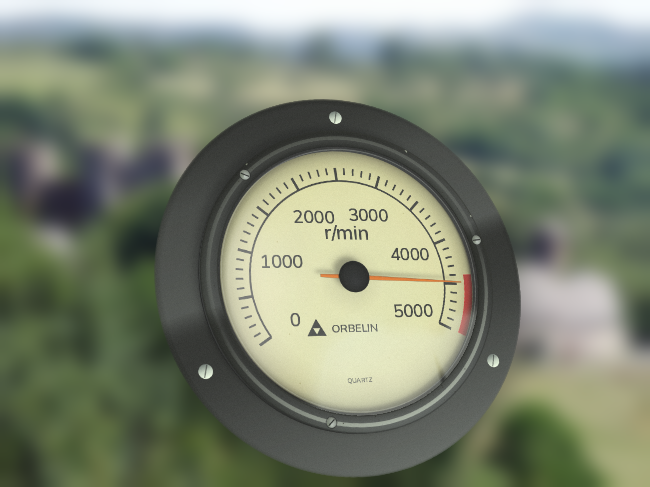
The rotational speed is {"value": 4500, "unit": "rpm"}
